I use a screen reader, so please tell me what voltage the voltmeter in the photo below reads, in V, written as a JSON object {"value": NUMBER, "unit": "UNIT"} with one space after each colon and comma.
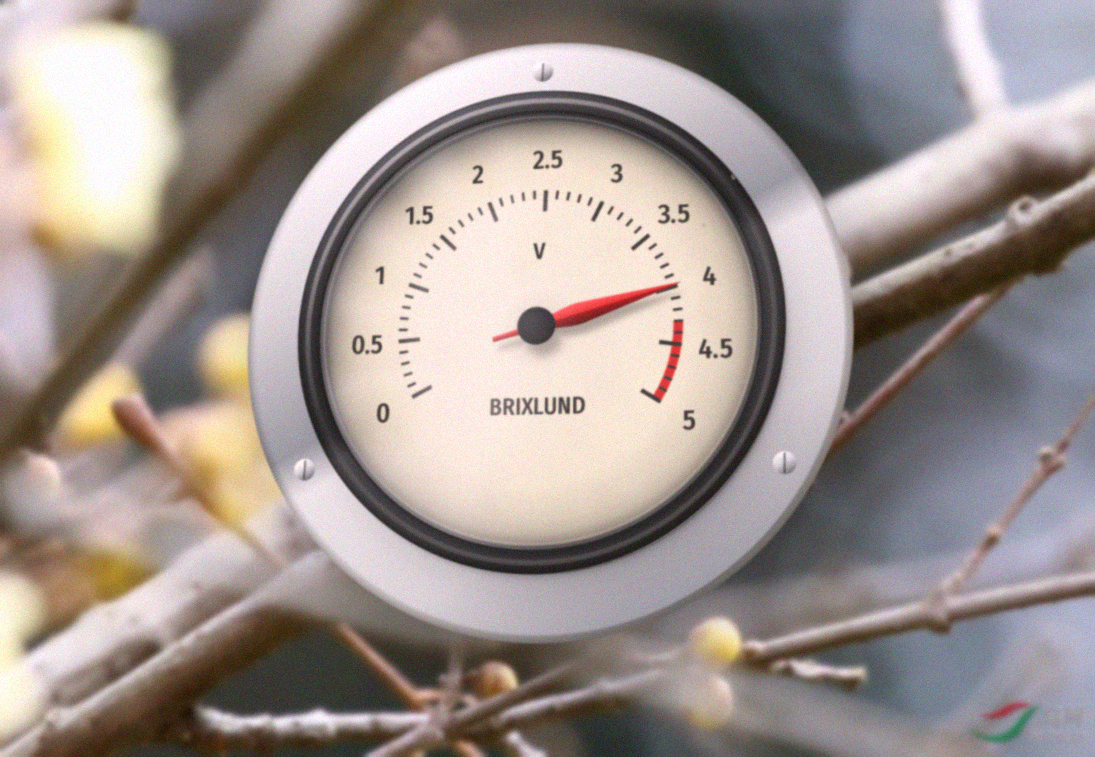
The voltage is {"value": 4, "unit": "V"}
